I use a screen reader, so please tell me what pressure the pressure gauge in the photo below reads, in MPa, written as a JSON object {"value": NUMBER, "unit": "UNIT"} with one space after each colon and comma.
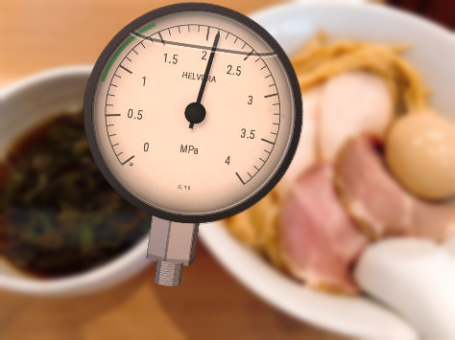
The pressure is {"value": 2.1, "unit": "MPa"}
